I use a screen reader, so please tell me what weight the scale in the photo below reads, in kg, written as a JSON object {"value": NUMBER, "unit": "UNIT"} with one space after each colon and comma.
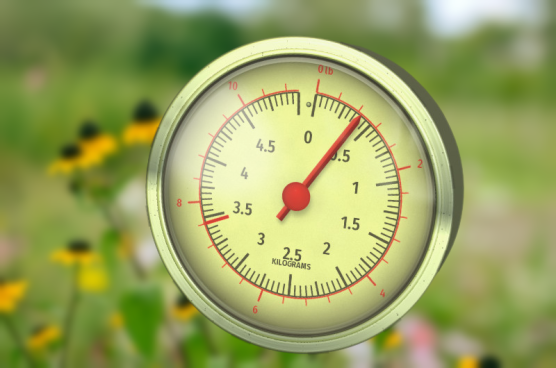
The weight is {"value": 0.4, "unit": "kg"}
